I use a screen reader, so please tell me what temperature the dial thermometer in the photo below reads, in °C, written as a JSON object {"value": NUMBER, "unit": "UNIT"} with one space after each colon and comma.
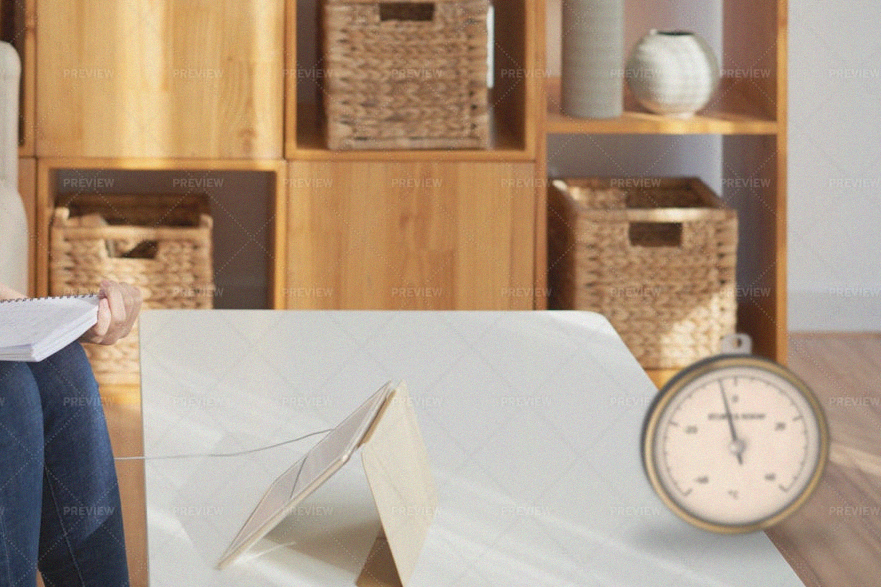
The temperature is {"value": -4, "unit": "°C"}
